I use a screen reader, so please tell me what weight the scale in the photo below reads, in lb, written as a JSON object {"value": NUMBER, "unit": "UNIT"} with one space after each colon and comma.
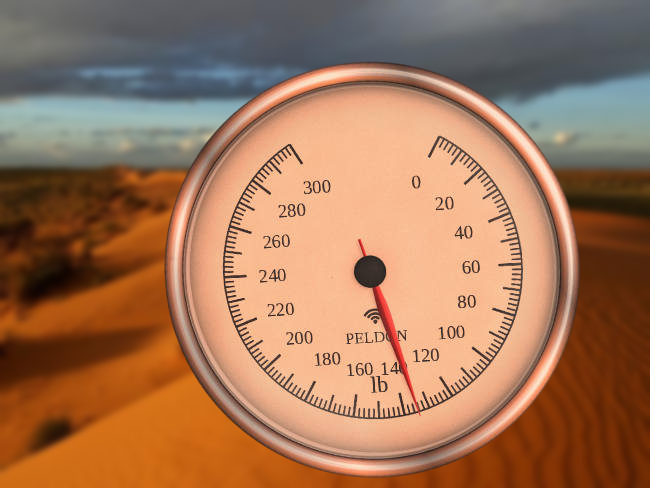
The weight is {"value": 134, "unit": "lb"}
